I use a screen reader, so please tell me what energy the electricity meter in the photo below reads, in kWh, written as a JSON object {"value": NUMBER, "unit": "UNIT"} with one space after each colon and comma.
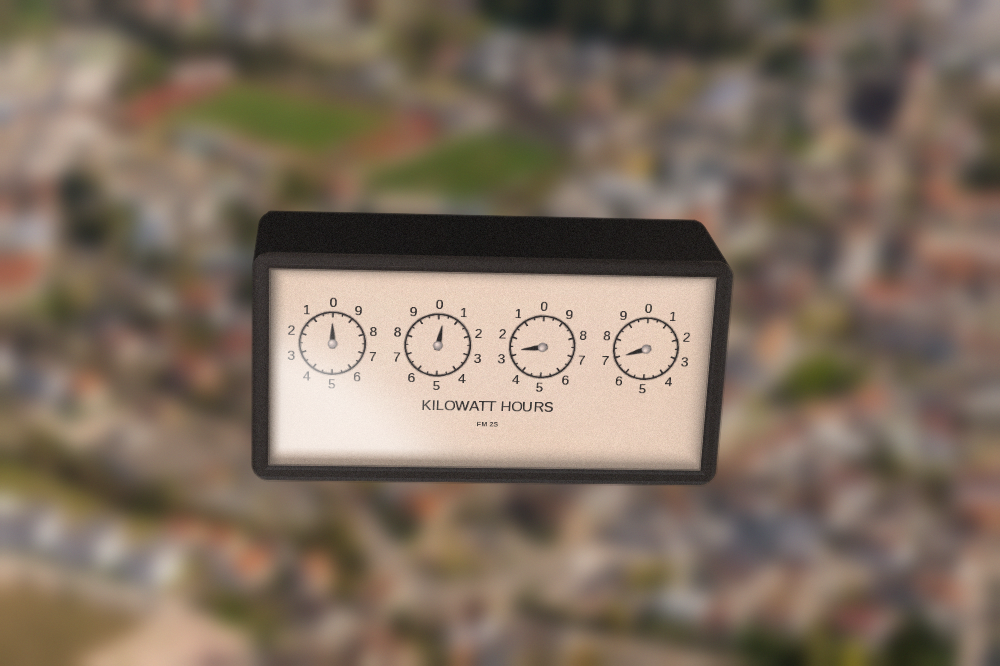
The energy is {"value": 27, "unit": "kWh"}
